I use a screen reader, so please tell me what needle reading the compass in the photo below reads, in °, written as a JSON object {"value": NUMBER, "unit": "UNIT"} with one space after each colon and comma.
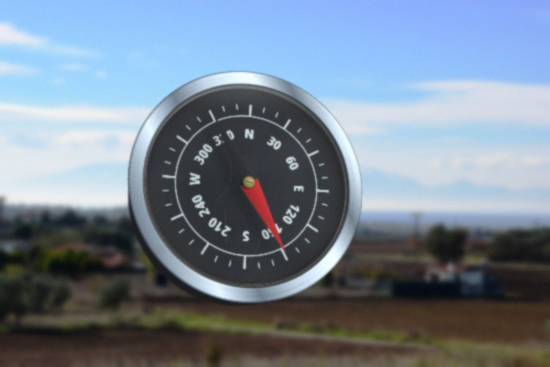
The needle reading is {"value": 150, "unit": "°"}
